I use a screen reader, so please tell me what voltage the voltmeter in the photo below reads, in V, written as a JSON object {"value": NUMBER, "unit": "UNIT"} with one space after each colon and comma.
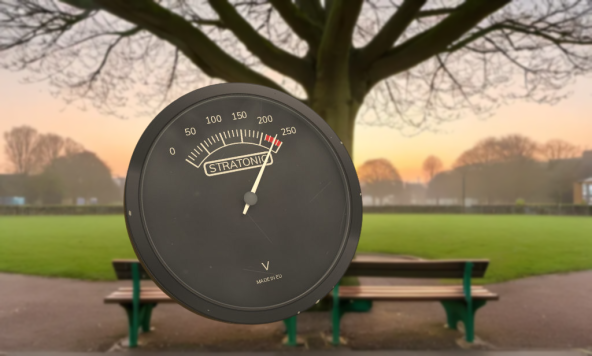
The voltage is {"value": 230, "unit": "V"}
